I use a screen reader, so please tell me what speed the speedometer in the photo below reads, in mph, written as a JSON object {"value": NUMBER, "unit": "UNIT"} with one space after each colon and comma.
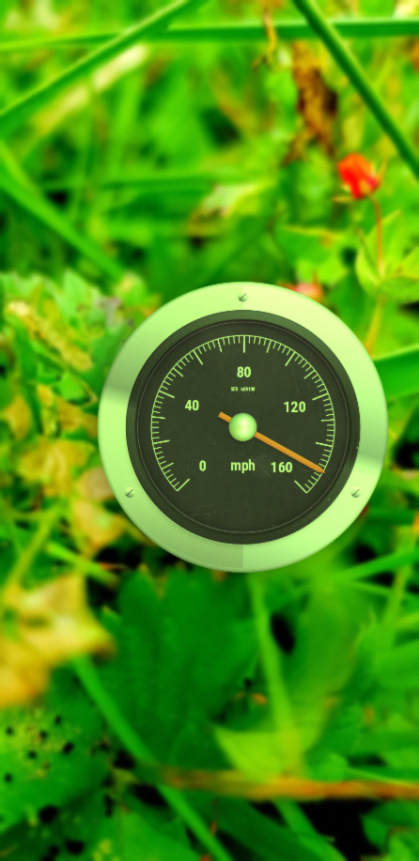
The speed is {"value": 150, "unit": "mph"}
